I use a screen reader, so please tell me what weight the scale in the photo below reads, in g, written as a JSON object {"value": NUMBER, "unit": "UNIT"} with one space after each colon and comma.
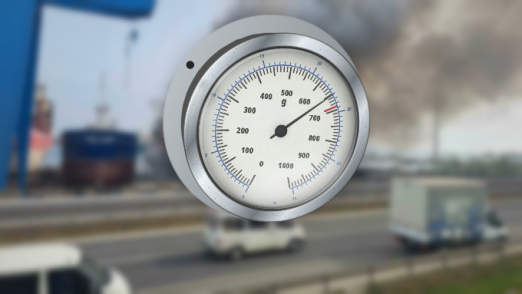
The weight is {"value": 650, "unit": "g"}
